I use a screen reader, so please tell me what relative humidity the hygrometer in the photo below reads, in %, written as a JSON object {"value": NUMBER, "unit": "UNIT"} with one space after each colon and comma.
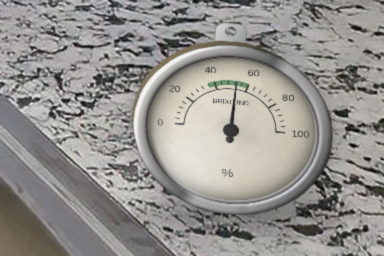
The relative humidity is {"value": 52, "unit": "%"}
